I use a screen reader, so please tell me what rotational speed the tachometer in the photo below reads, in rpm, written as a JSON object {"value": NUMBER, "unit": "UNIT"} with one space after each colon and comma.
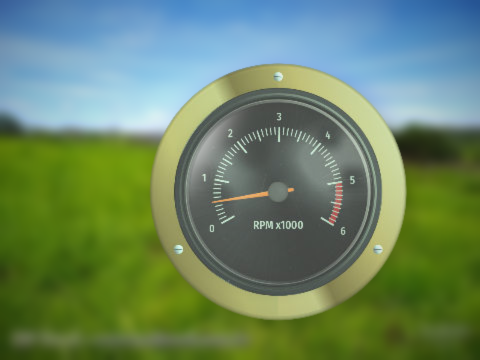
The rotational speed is {"value": 500, "unit": "rpm"}
